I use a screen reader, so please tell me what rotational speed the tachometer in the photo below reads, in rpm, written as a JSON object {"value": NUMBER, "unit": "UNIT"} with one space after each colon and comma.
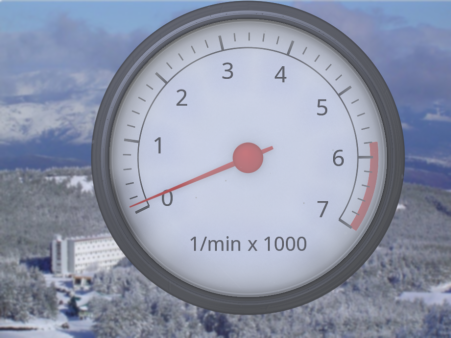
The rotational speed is {"value": 100, "unit": "rpm"}
